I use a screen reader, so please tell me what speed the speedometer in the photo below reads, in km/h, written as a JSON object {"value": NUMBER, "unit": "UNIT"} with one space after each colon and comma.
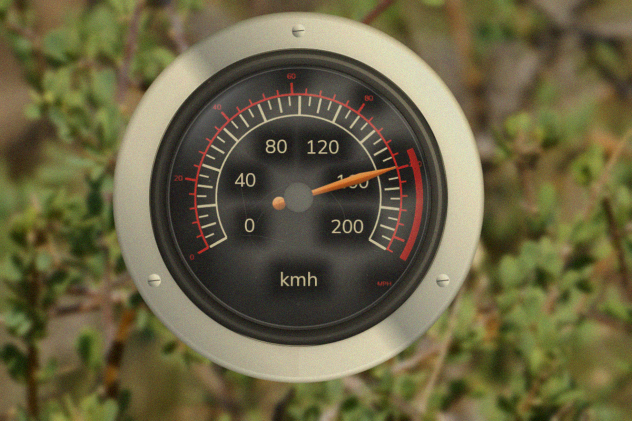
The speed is {"value": 160, "unit": "km/h"}
